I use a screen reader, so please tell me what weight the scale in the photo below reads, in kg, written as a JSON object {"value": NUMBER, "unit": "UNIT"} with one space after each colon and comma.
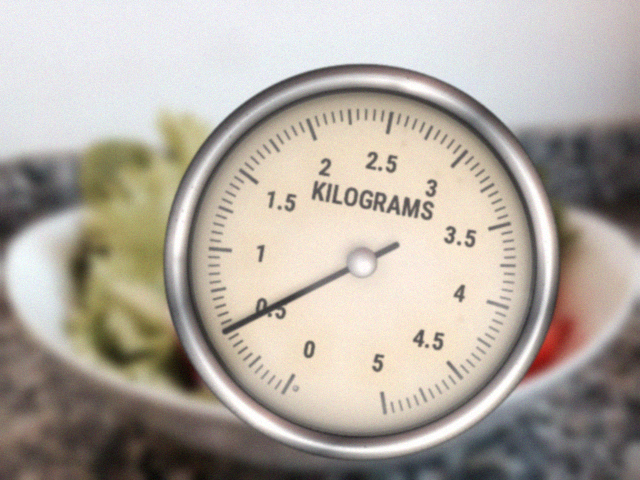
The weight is {"value": 0.5, "unit": "kg"}
